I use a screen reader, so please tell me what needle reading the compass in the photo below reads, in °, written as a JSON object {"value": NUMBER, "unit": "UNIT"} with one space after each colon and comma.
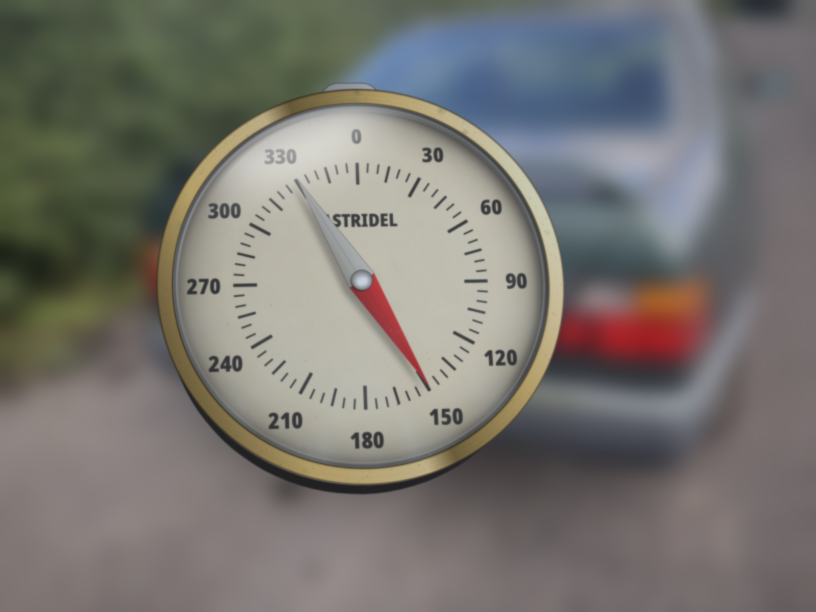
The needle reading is {"value": 150, "unit": "°"}
